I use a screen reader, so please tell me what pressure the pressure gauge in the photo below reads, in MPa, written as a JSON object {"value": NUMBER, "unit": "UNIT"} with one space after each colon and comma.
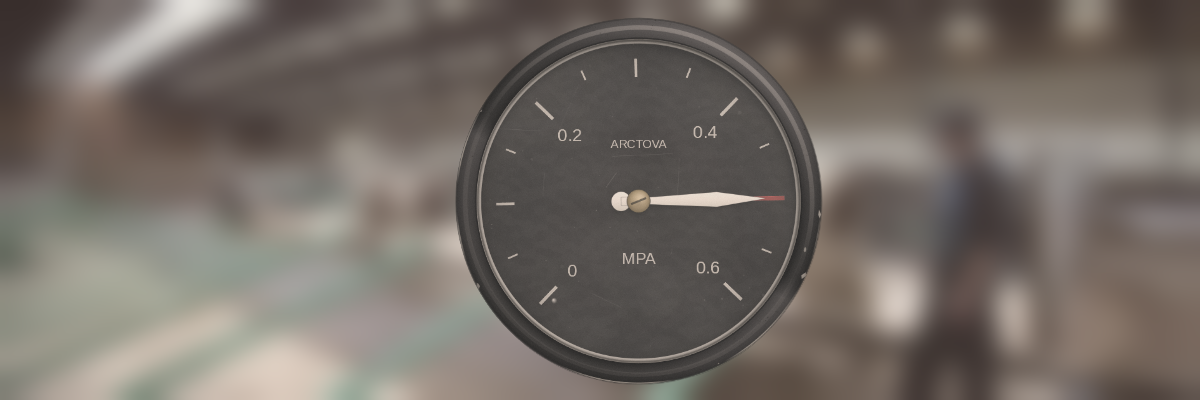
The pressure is {"value": 0.5, "unit": "MPa"}
